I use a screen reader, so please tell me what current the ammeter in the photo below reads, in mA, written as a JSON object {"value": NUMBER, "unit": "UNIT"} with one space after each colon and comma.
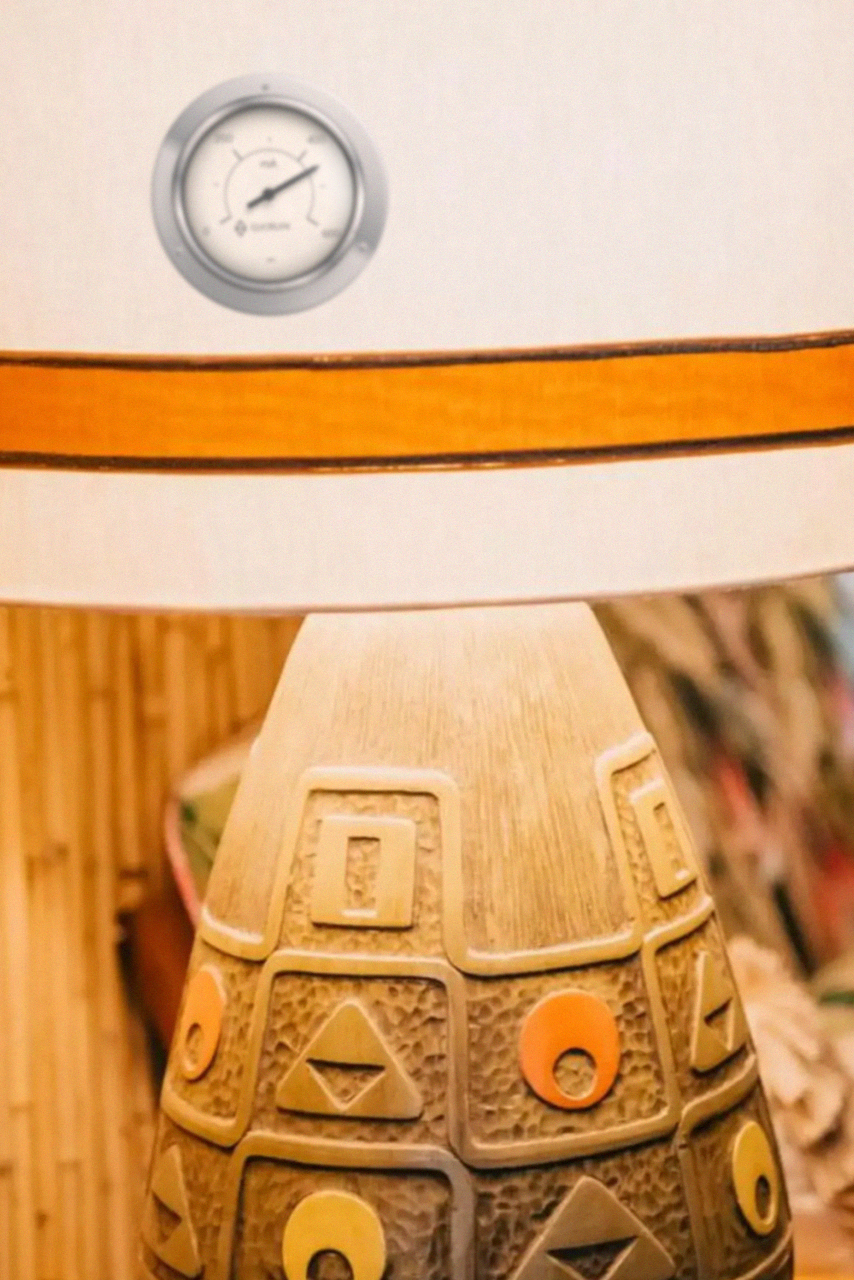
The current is {"value": 450, "unit": "mA"}
